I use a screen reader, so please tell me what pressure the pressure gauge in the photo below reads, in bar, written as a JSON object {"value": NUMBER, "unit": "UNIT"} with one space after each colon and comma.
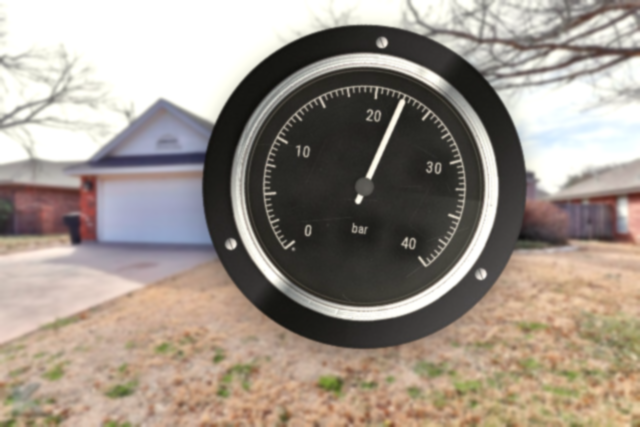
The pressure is {"value": 22.5, "unit": "bar"}
